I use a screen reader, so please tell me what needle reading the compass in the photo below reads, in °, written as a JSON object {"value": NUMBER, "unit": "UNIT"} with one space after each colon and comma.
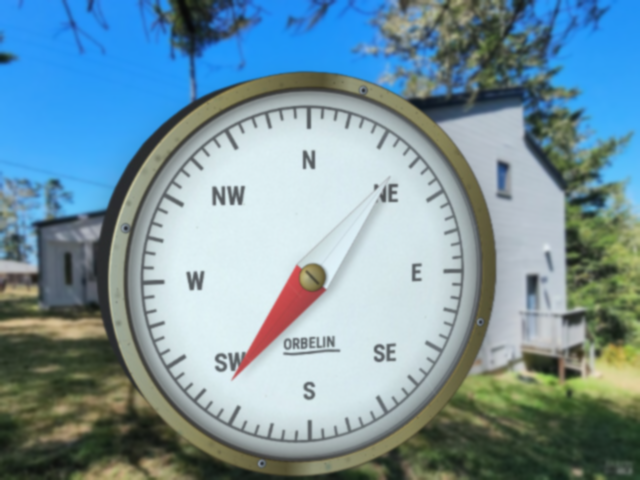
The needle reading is {"value": 220, "unit": "°"}
